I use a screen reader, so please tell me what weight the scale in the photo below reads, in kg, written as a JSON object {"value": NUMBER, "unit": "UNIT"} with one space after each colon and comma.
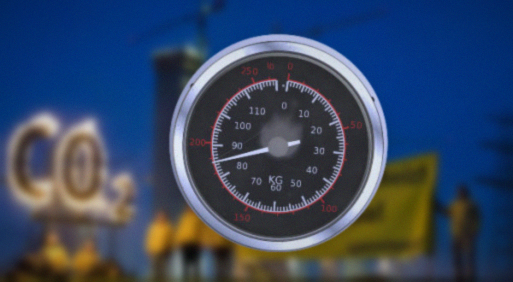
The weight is {"value": 85, "unit": "kg"}
